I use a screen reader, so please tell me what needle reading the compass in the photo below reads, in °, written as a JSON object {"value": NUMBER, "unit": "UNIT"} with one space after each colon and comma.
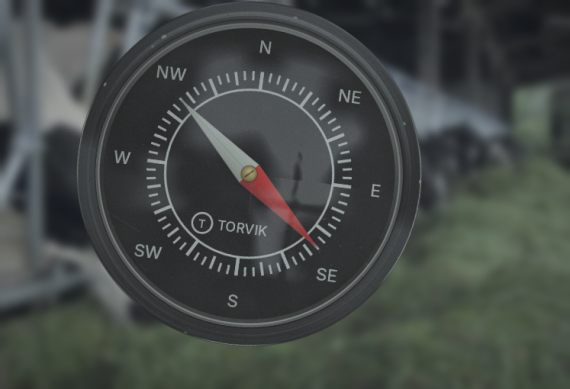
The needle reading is {"value": 130, "unit": "°"}
